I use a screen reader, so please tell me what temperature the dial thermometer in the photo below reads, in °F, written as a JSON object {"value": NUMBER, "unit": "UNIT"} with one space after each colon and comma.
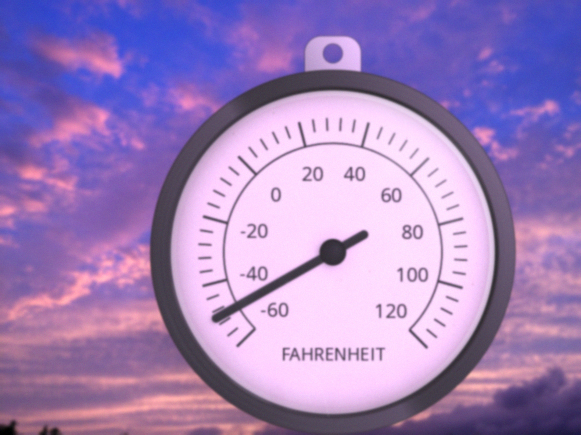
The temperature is {"value": -50, "unit": "°F"}
